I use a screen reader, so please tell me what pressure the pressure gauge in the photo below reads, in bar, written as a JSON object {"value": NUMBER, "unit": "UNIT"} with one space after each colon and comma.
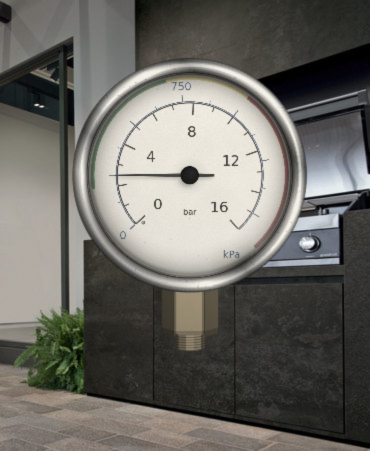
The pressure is {"value": 2.5, "unit": "bar"}
